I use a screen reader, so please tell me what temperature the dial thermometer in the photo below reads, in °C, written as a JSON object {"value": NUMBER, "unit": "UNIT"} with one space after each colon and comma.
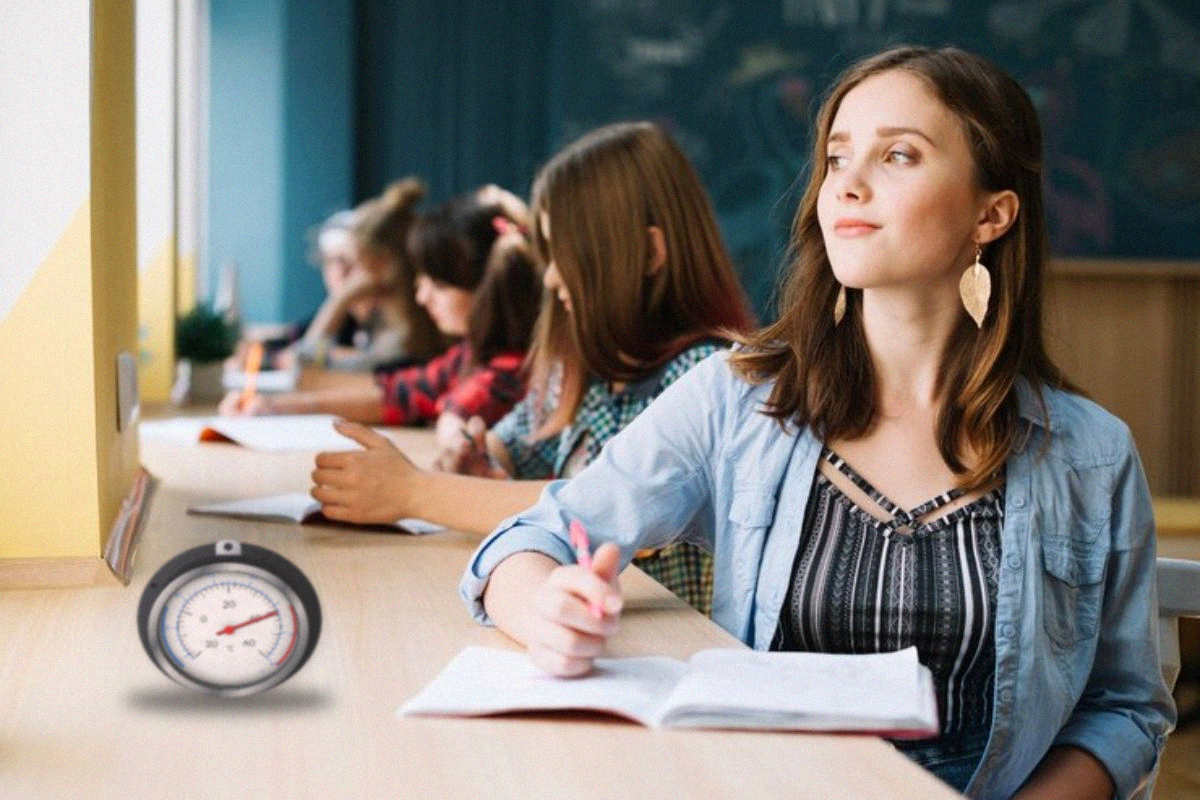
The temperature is {"value": 40, "unit": "°C"}
